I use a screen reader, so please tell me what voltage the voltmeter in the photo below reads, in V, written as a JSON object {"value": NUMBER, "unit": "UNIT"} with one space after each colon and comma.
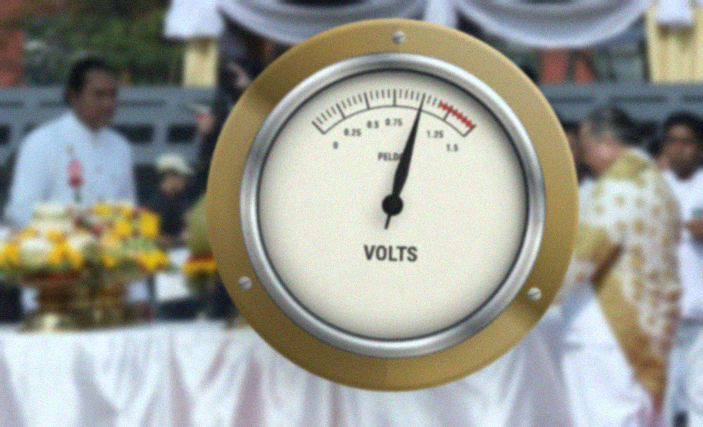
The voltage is {"value": 1, "unit": "V"}
